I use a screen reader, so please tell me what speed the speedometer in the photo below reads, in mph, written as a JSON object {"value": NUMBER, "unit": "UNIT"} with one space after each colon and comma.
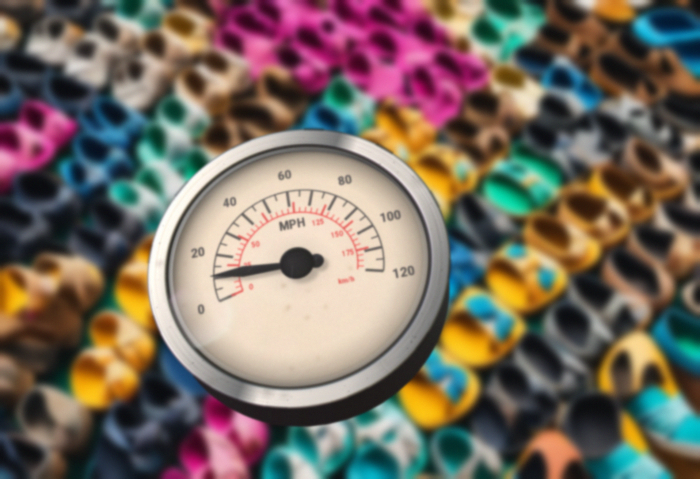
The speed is {"value": 10, "unit": "mph"}
